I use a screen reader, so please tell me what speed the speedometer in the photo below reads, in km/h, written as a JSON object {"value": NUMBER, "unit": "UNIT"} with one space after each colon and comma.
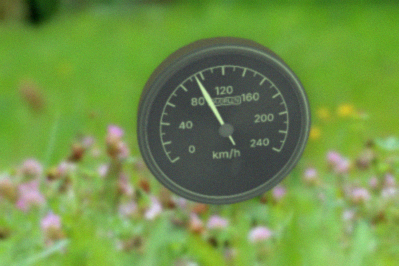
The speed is {"value": 95, "unit": "km/h"}
